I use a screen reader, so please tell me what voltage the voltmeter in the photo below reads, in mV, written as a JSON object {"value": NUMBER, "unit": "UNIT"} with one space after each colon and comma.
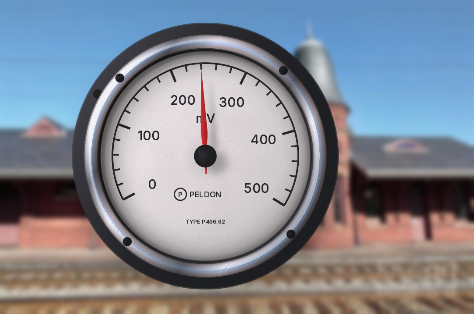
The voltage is {"value": 240, "unit": "mV"}
